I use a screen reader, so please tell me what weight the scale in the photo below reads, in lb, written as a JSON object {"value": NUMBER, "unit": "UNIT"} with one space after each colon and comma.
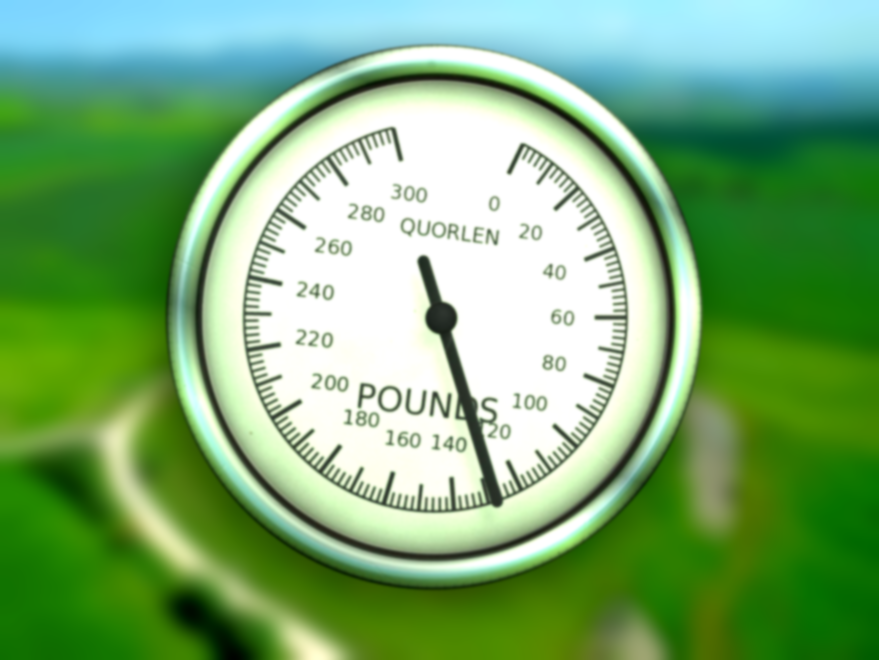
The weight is {"value": 128, "unit": "lb"}
